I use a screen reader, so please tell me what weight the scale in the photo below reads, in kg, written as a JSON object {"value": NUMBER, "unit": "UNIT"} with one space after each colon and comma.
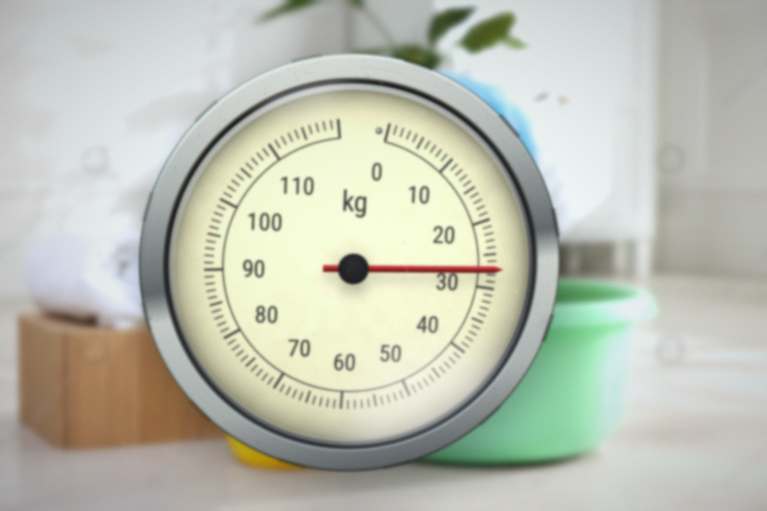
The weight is {"value": 27, "unit": "kg"}
